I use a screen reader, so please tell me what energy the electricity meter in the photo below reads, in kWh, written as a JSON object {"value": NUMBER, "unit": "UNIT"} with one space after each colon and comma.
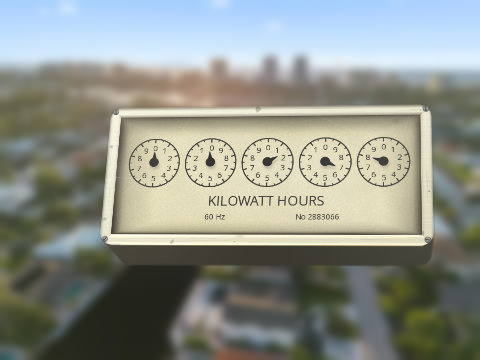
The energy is {"value": 168, "unit": "kWh"}
